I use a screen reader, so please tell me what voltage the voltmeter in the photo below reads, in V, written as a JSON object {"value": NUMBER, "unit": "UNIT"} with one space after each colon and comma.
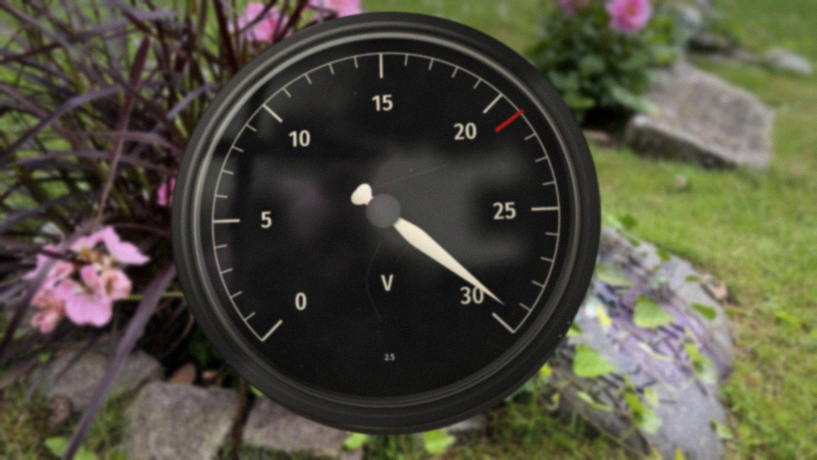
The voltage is {"value": 29.5, "unit": "V"}
